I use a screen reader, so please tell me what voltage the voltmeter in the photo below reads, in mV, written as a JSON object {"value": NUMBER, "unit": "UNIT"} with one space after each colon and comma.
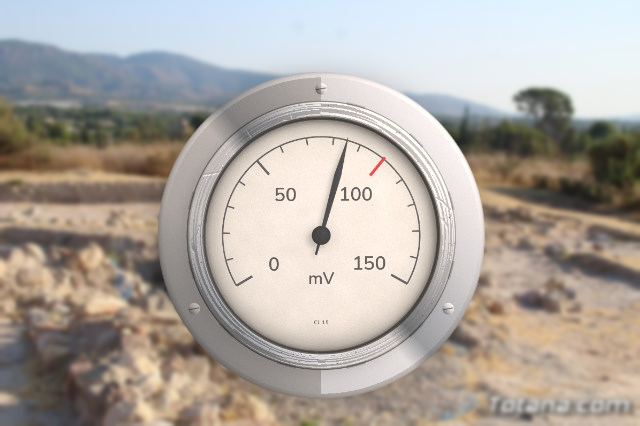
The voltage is {"value": 85, "unit": "mV"}
